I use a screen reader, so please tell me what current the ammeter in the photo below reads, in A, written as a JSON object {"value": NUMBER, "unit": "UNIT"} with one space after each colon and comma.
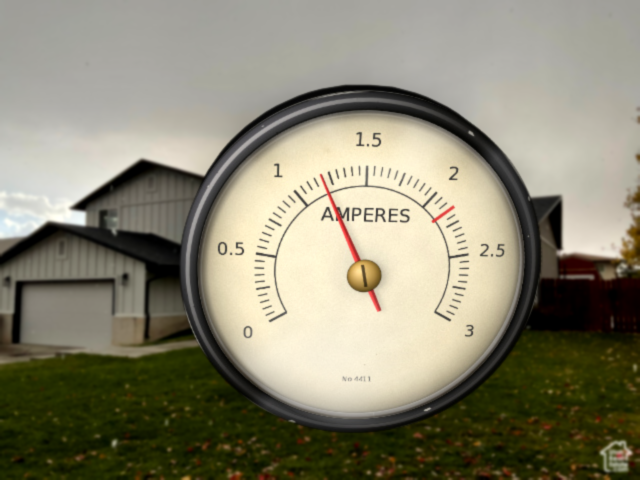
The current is {"value": 1.2, "unit": "A"}
